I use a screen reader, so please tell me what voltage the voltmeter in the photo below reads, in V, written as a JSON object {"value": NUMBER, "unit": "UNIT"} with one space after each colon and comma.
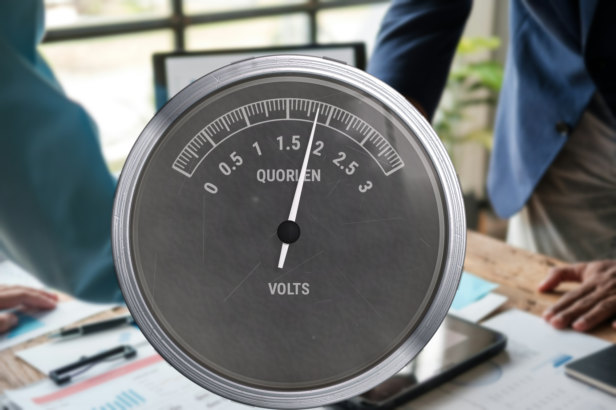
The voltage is {"value": 1.85, "unit": "V"}
